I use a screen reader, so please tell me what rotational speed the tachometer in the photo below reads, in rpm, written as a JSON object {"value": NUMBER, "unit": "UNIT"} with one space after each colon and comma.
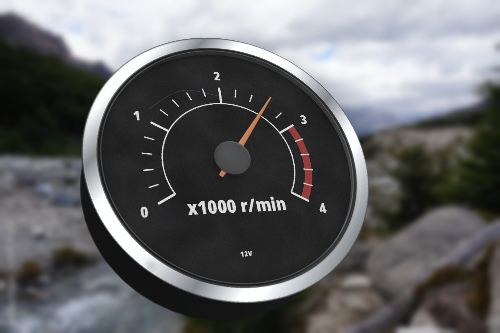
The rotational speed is {"value": 2600, "unit": "rpm"}
